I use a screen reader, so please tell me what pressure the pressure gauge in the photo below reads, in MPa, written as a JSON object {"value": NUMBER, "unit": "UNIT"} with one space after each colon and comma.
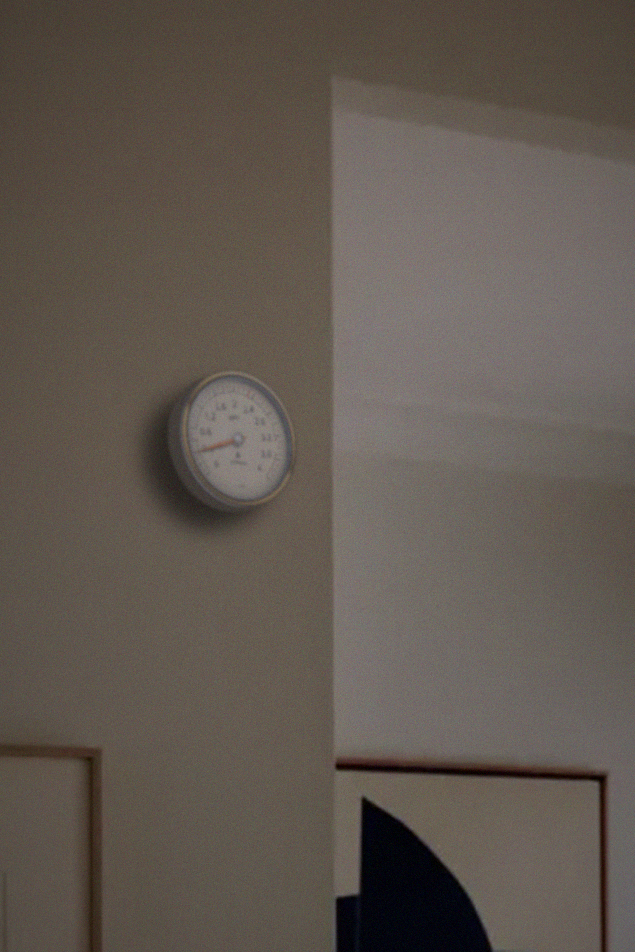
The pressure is {"value": 0.4, "unit": "MPa"}
